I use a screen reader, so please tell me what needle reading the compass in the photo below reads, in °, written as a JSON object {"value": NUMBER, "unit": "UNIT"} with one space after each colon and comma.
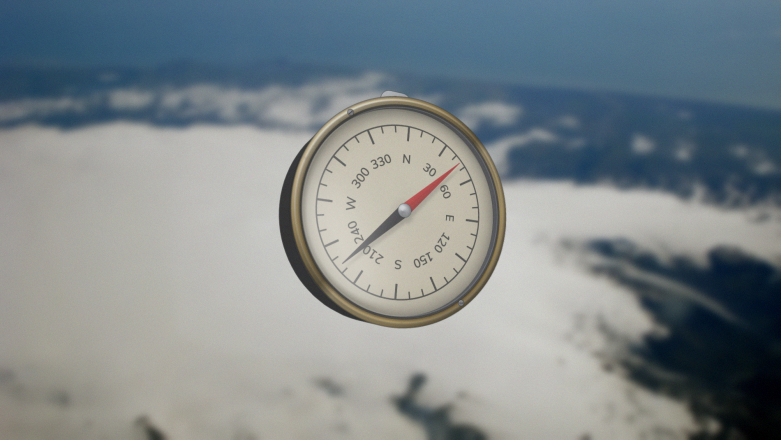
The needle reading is {"value": 45, "unit": "°"}
